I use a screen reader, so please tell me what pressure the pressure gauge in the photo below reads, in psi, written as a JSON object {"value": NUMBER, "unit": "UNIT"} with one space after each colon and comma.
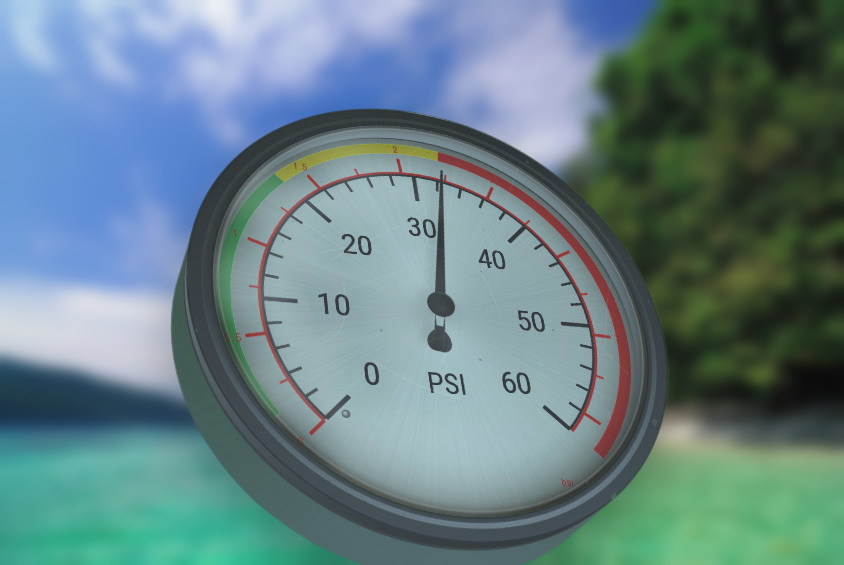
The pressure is {"value": 32, "unit": "psi"}
